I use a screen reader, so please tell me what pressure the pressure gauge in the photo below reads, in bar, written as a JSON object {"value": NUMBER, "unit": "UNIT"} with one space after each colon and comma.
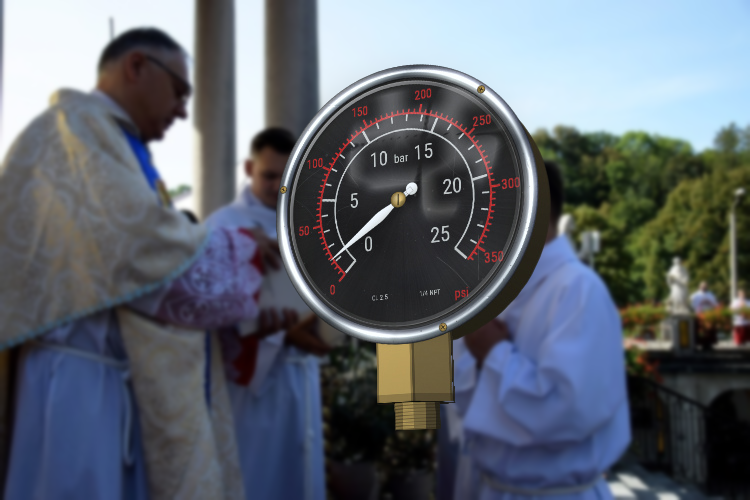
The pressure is {"value": 1, "unit": "bar"}
